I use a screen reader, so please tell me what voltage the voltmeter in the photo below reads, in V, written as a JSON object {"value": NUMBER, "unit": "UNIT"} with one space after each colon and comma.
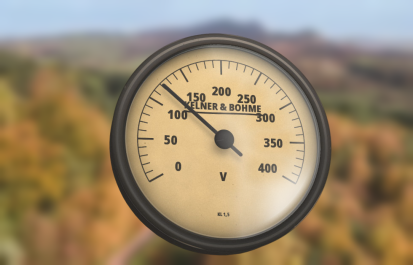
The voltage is {"value": 120, "unit": "V"}
